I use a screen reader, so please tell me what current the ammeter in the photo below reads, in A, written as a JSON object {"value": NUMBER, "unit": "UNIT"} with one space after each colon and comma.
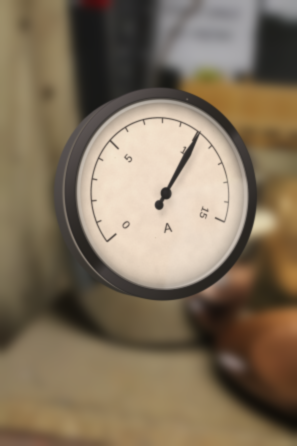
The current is {"value": 10, "unit": "A"}
